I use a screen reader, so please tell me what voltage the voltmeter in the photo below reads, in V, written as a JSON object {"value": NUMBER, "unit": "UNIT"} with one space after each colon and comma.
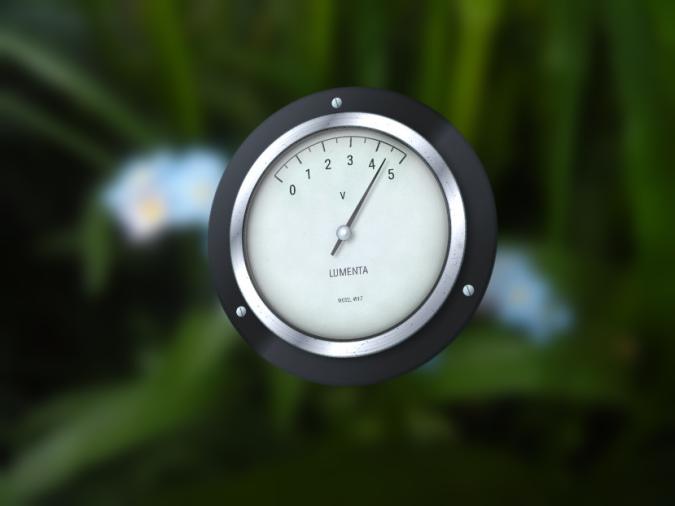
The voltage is {"value": 4.5, "unit": "V"}
